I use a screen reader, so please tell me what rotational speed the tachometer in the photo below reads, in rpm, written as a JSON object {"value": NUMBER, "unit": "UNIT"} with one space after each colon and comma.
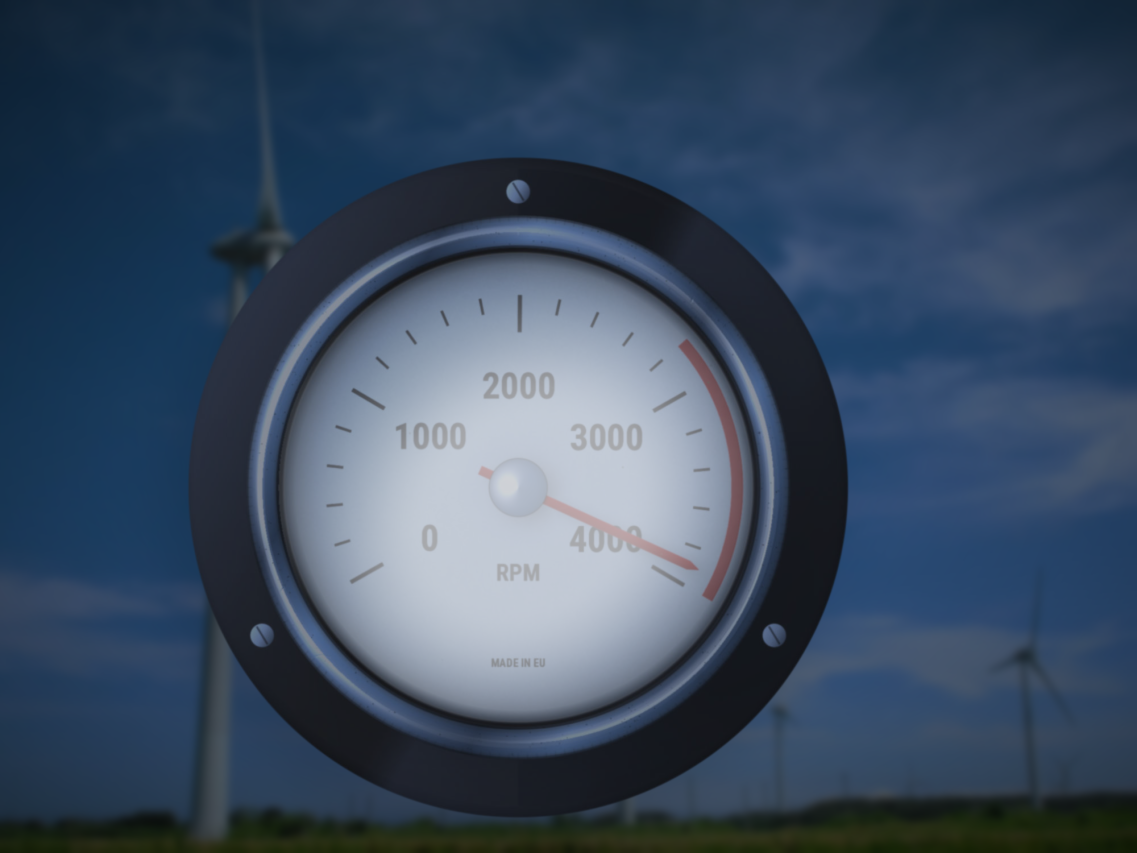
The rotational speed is {"value": 3900, "unit": "rpm"}
